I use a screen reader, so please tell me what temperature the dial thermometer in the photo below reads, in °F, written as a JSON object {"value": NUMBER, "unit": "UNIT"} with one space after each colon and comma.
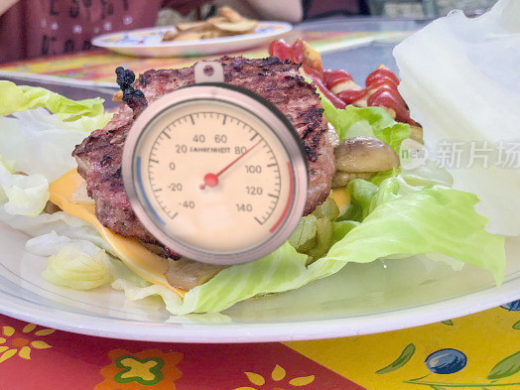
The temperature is {"value": 84, "unit": "°F"}
